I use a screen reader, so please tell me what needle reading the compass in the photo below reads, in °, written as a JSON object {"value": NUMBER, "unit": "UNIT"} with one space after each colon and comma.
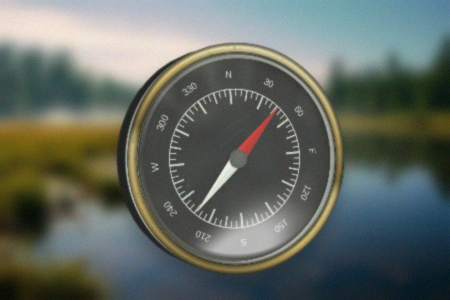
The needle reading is {"value": 45, "unit": "°"}
